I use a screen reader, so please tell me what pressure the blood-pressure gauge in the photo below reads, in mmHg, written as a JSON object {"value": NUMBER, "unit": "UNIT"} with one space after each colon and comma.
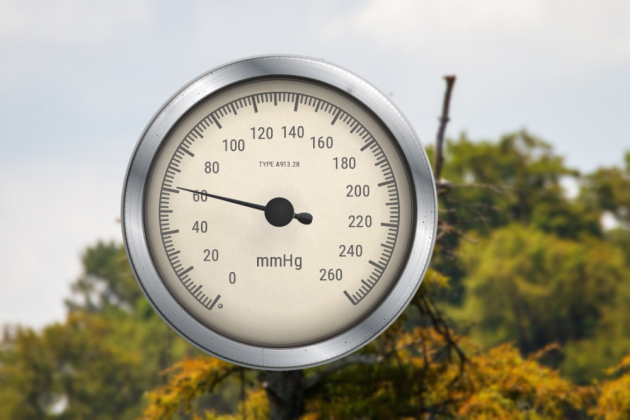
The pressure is {"value": 62, "unit": "mmHg"}
